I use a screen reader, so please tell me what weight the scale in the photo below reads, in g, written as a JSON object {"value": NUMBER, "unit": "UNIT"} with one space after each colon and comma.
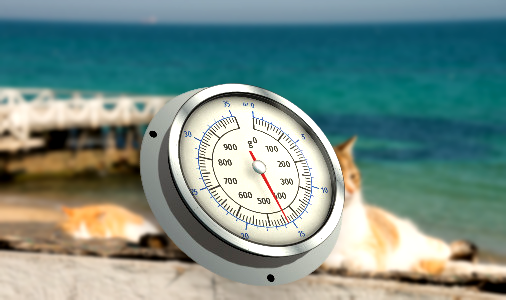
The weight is {"value": 450, "unit": "g"}
